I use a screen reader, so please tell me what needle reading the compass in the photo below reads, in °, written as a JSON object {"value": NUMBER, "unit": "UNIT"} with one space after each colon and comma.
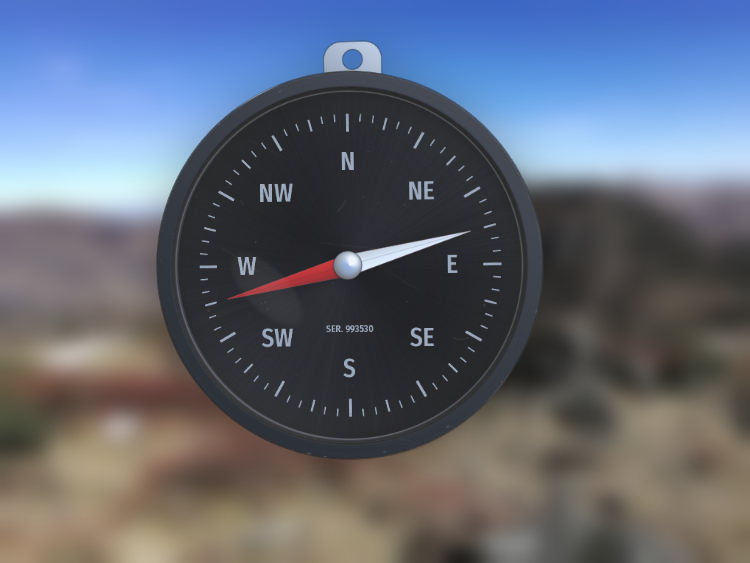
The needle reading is {"value": 255, "unit": "°"}
